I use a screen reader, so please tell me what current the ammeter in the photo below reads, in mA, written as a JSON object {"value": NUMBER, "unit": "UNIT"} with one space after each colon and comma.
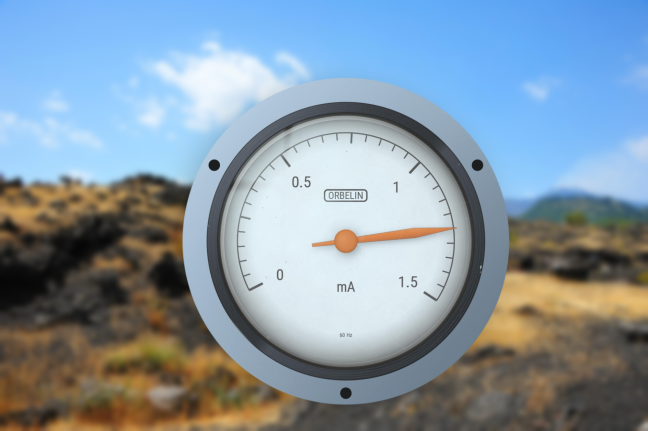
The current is {"value": 1.25, "unit": "mA"}
